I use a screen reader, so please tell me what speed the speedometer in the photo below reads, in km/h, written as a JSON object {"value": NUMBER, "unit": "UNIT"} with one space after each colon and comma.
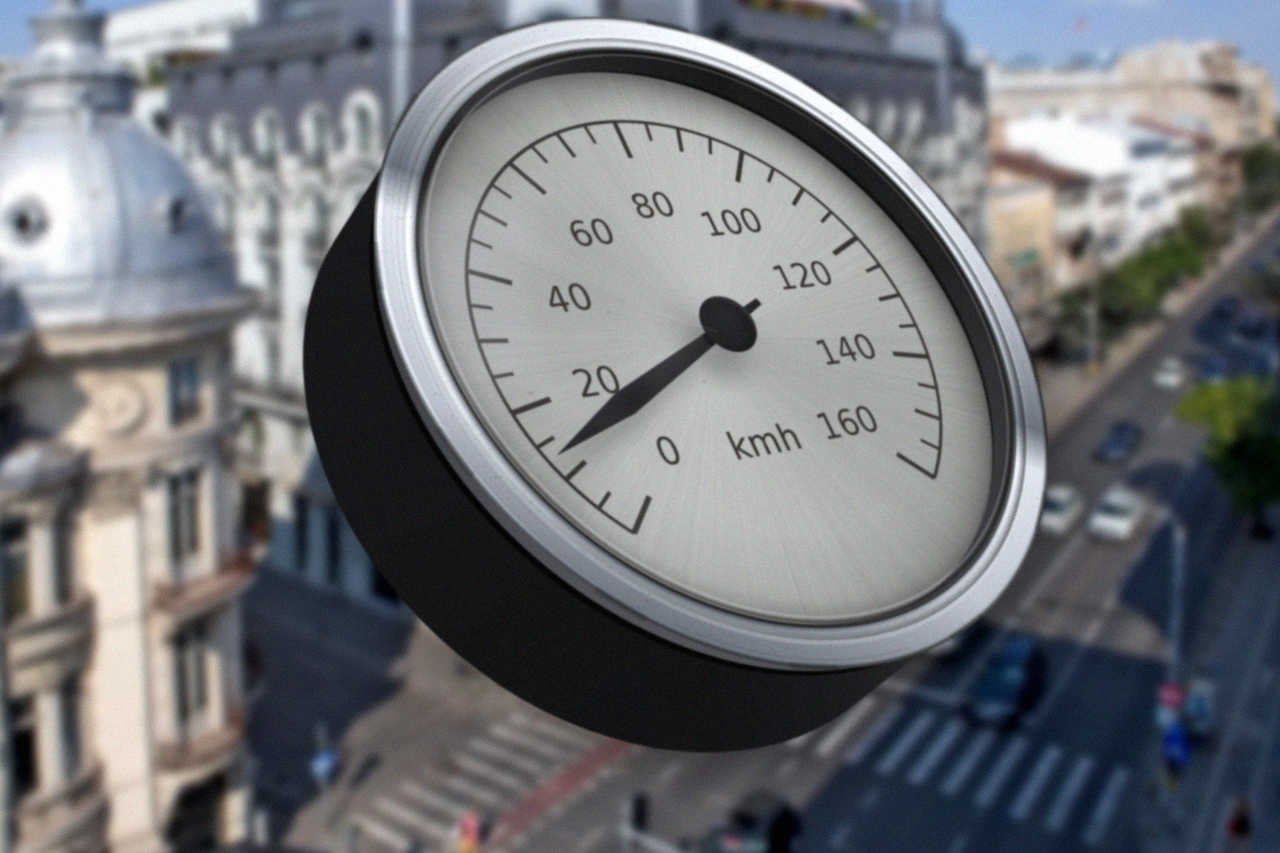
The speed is {"value": 12.5, "unit": "km/h"}
